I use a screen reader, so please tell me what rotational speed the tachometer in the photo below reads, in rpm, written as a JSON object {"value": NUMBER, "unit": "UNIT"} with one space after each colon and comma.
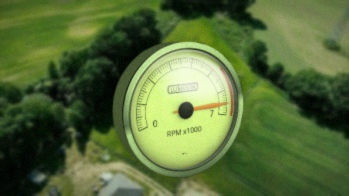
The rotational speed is {"value": 6500, "unit": "rpm"}
